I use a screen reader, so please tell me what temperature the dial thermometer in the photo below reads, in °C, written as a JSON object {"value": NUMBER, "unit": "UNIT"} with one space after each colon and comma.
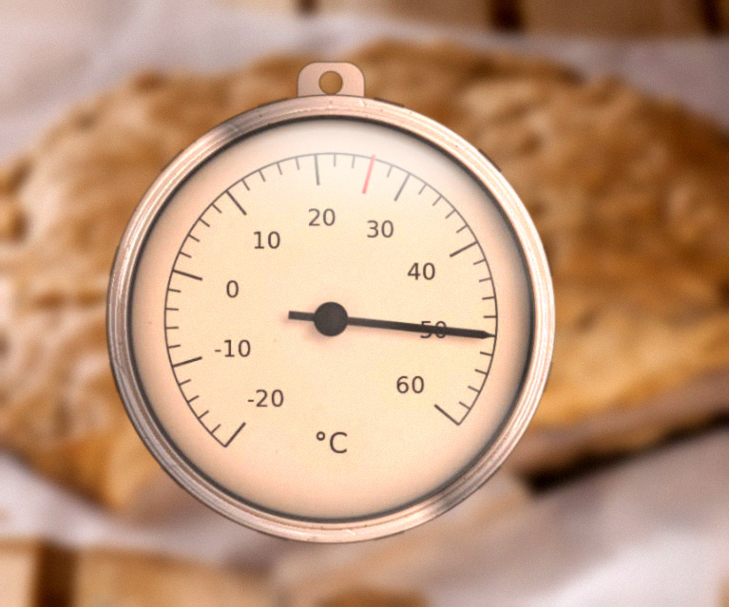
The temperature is {"value": 50, "unit": "°C"}
